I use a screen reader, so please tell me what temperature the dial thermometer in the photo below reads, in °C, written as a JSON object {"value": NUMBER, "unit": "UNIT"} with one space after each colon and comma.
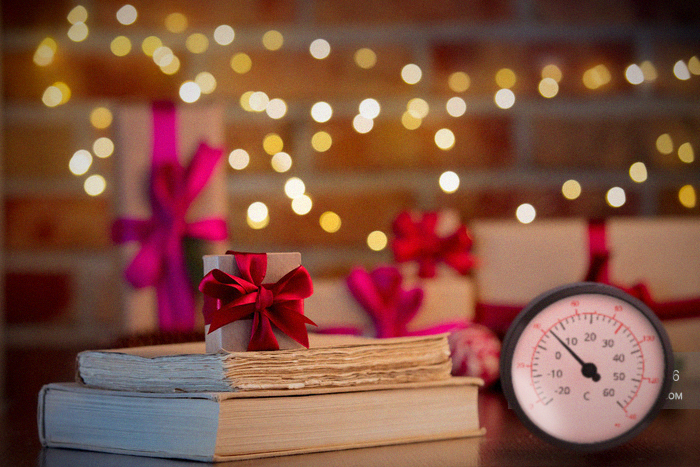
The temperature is {"value": 6, "unit": "°C"}
